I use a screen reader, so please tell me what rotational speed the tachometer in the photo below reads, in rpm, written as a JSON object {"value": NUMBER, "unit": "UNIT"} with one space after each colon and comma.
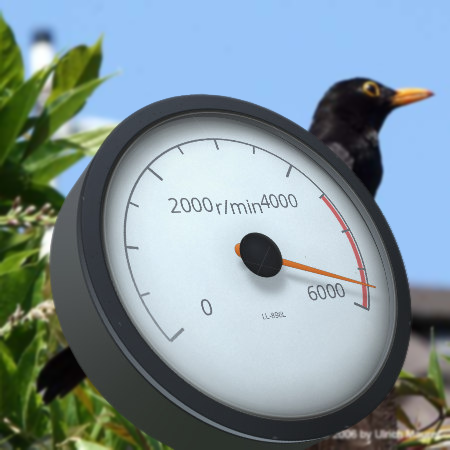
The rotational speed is {"value": 5750, "unit": "rpm"}
